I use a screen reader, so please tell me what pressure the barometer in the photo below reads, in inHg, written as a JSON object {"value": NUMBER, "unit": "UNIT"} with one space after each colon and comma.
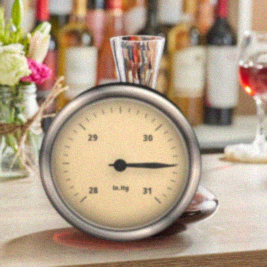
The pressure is {"value": 30.5, "unit": "inHg"}
